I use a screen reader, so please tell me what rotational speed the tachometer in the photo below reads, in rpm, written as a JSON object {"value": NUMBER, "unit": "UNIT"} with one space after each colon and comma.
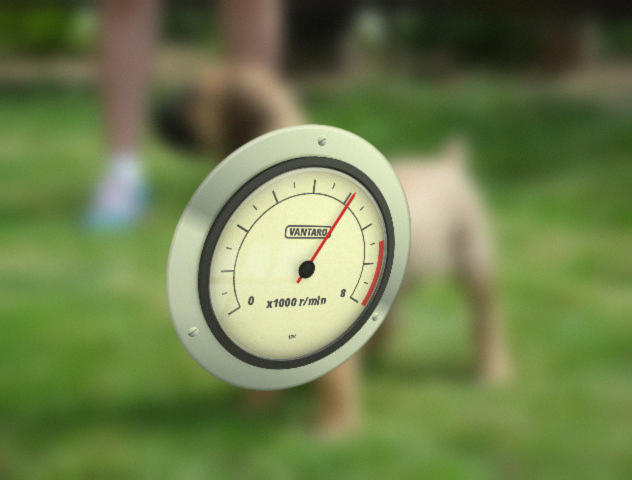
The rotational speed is {"value": 5000, "unit": "rpm"}
